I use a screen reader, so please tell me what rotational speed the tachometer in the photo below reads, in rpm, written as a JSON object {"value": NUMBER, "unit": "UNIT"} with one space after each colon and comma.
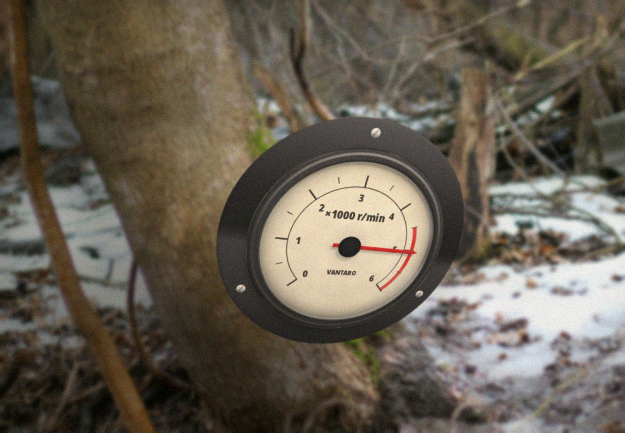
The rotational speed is {"value": 5000, "unit": "rpm"}
